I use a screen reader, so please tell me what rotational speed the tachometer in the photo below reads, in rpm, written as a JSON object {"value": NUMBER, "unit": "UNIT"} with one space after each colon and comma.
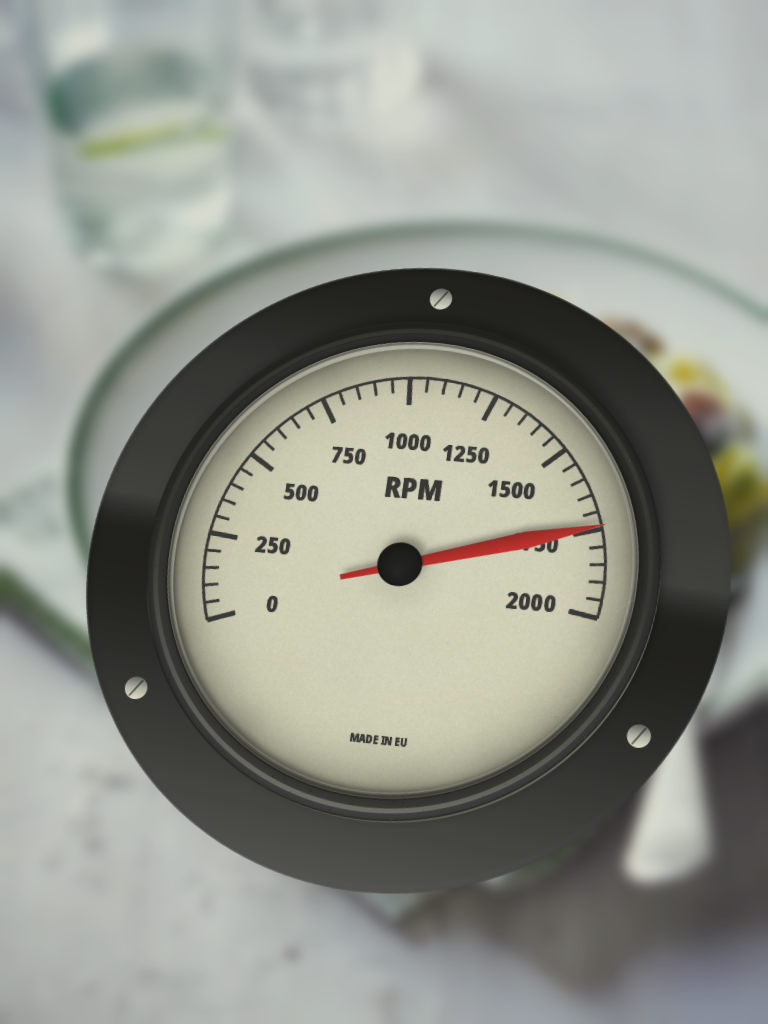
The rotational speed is {"value": 1750, "unit": "rpm"}
